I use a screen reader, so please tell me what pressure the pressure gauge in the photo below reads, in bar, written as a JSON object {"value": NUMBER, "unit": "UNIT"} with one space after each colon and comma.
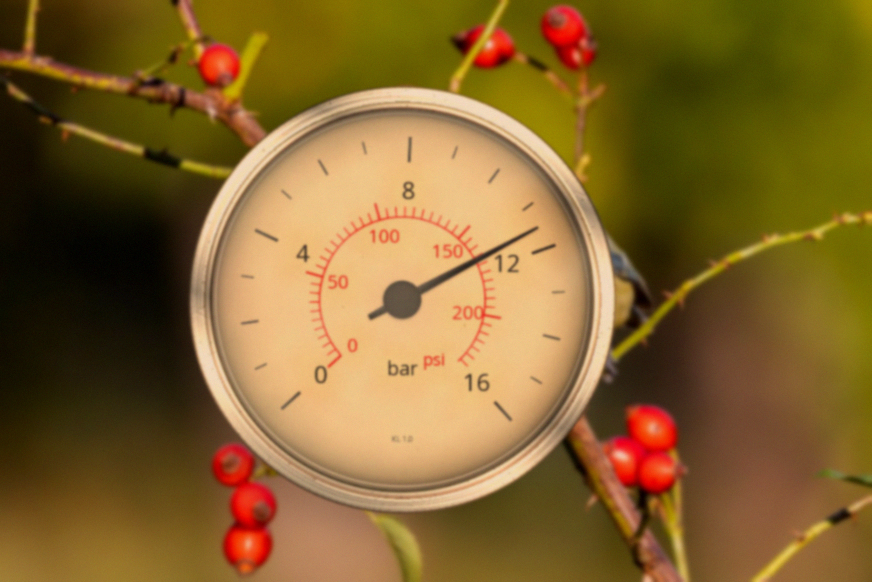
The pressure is {"value": 11.5, "unit": "bar"}
